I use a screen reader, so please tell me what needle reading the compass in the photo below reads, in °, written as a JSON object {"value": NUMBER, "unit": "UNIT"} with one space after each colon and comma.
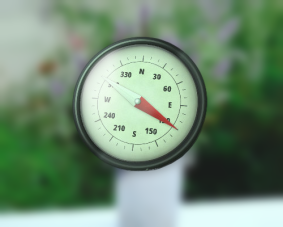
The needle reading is {"value": 120, "unit": "°"}
